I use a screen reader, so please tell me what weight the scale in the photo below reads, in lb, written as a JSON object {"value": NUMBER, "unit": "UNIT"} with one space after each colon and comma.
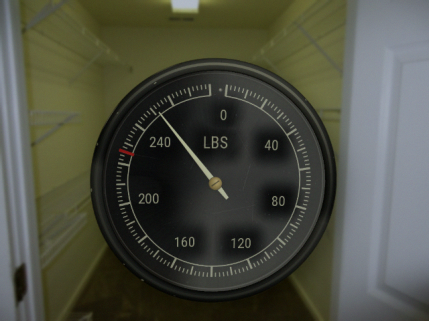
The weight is {"value": 252, "unit": "lb"}
